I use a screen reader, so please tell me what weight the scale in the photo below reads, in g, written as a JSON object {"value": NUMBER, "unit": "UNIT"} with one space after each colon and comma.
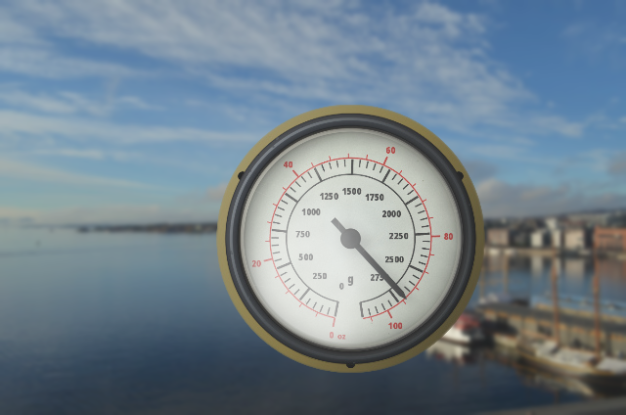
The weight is {"value": 2700, "unit": "g"}
